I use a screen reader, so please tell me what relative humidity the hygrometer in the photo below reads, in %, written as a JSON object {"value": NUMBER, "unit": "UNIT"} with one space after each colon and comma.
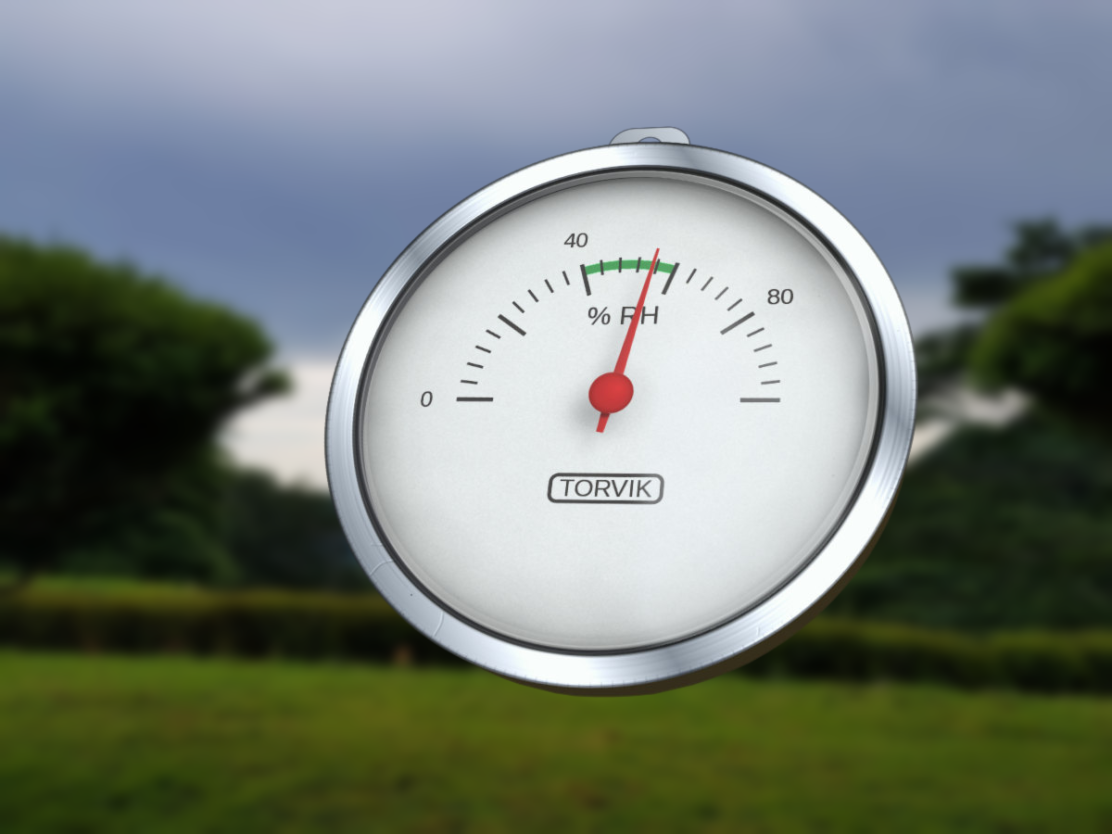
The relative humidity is {"value": 56, "unit": "%"}
